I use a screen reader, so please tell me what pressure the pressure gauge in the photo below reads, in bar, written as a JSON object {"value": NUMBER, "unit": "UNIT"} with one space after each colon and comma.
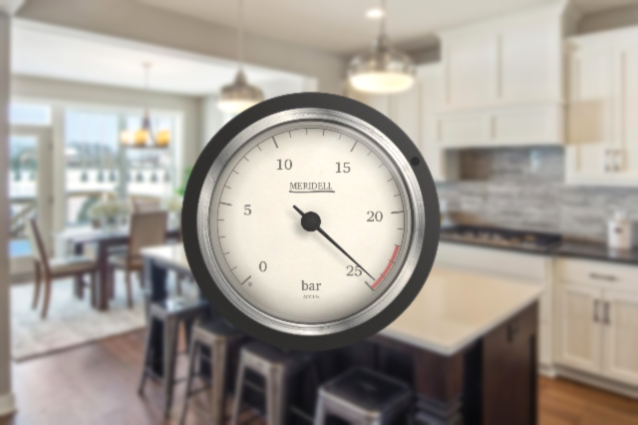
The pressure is {"value": 24.5, "unit": "bar"}
